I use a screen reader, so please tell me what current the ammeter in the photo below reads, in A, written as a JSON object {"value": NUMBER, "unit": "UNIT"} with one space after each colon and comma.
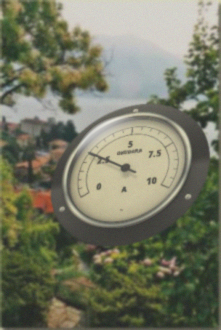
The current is {"value": 2.5, "unit": "A"}
